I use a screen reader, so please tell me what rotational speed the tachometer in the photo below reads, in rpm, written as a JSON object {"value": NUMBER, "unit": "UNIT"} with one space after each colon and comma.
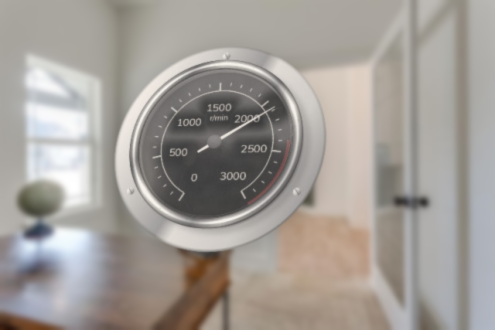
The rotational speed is {"value": 2100, "unit": "rpm"}
